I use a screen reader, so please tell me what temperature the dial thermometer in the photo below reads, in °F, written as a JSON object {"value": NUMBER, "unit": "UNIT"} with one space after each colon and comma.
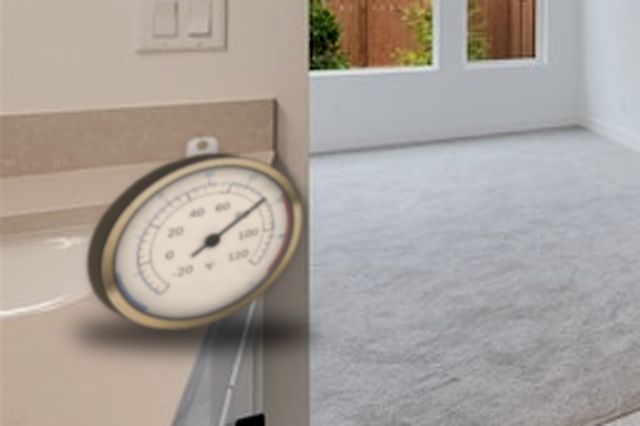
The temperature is {"value": 80, "unit": "°F"}
